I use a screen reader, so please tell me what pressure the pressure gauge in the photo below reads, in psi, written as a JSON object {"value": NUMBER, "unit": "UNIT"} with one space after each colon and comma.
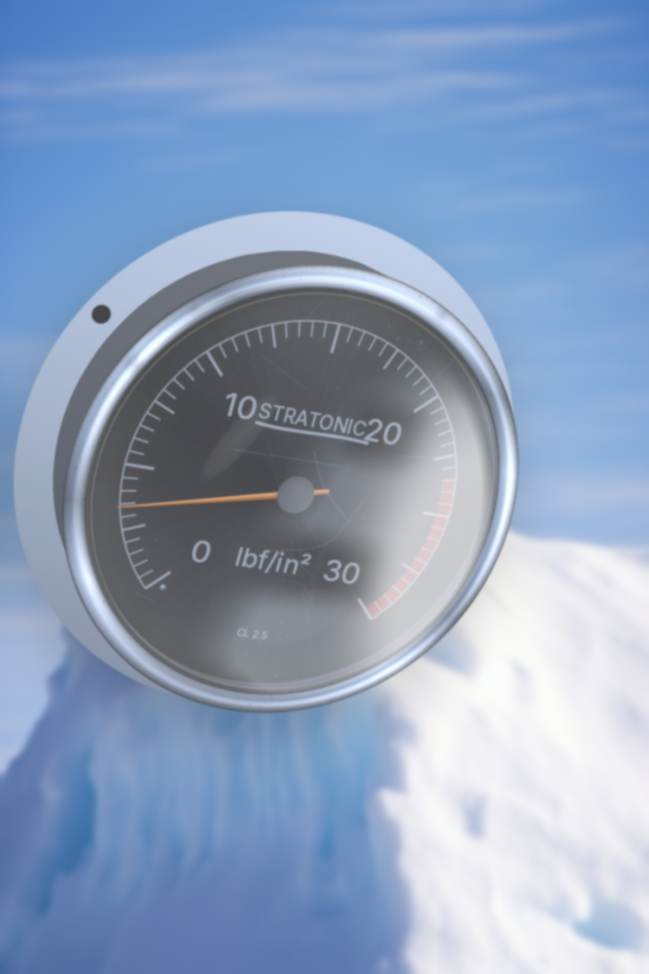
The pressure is {"value": 3.5, "unit": "psi"}
